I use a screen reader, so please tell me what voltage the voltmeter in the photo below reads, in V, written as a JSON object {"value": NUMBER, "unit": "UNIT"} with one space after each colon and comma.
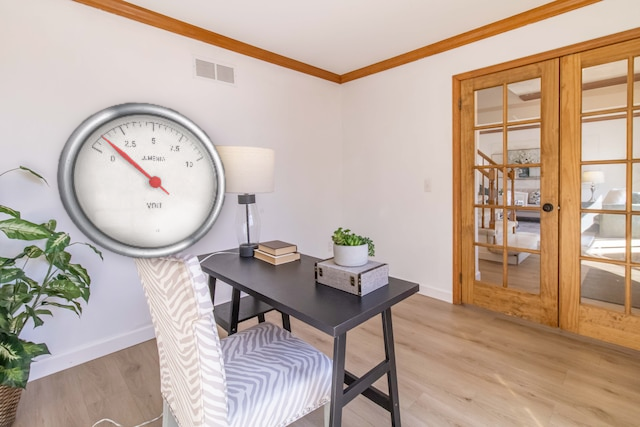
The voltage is {"value": 1, "unit": "V"}
